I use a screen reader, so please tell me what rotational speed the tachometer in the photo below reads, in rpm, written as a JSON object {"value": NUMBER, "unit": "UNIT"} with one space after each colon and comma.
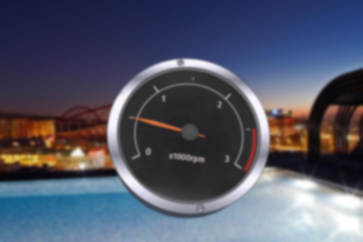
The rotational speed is {"value": 500, "unit": "rpm"}
